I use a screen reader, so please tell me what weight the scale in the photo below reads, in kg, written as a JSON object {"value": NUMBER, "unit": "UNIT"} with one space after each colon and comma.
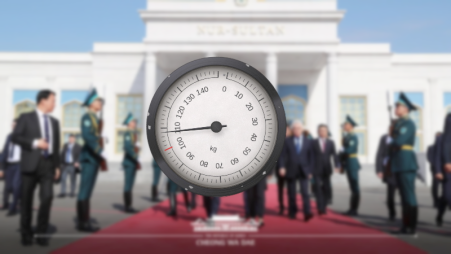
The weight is {"value": 108, "unit": "kg"}
